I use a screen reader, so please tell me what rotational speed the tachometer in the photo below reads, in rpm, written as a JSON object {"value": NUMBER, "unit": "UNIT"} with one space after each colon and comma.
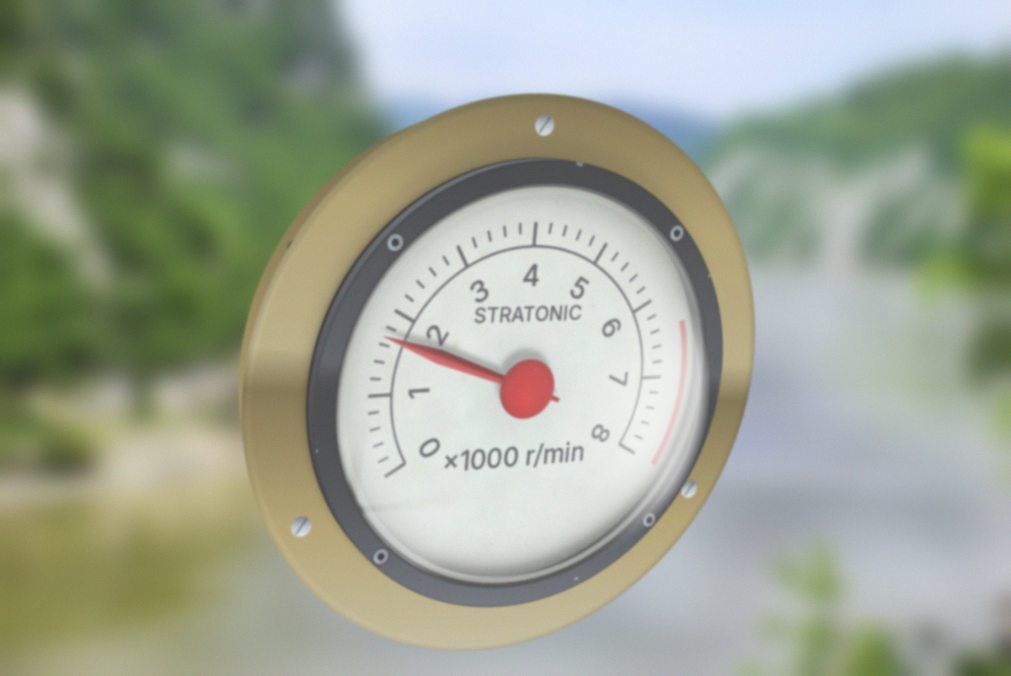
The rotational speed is {"value": 1700, "unit": "rpm"}
